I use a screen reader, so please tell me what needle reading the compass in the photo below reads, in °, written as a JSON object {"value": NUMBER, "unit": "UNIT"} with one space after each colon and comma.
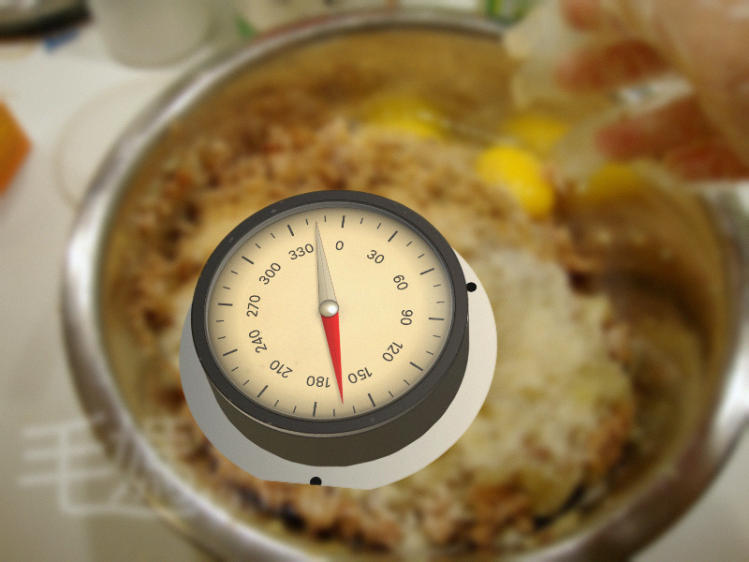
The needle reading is {"value": 165, "unit": "°"}
